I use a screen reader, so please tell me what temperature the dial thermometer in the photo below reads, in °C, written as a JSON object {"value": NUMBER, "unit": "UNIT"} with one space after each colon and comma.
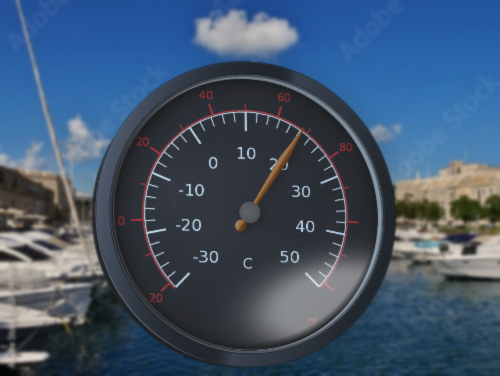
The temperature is {"value": 20, "unit": "°C"}
